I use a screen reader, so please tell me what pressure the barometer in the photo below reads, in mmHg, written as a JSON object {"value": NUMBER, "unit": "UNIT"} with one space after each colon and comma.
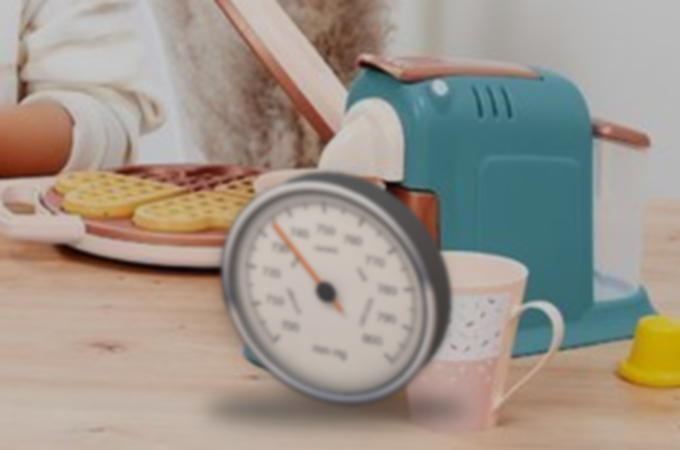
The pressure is {"value": 735, "unit": "mmHg"}
